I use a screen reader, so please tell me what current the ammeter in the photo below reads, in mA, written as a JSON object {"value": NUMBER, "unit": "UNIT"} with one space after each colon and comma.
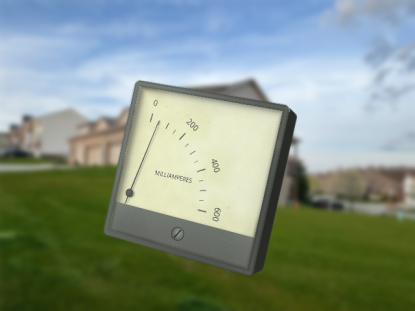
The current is {"value": 50, "unit": "mA"}
